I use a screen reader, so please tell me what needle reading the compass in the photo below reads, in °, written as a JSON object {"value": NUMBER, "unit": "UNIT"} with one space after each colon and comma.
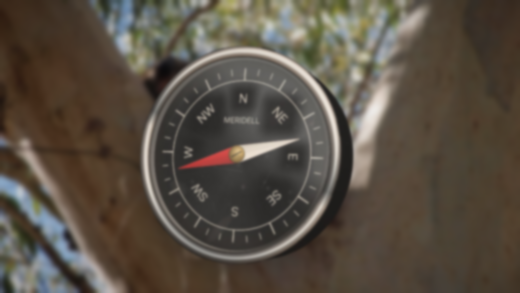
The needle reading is {"value": 255, "unit": "°"}
